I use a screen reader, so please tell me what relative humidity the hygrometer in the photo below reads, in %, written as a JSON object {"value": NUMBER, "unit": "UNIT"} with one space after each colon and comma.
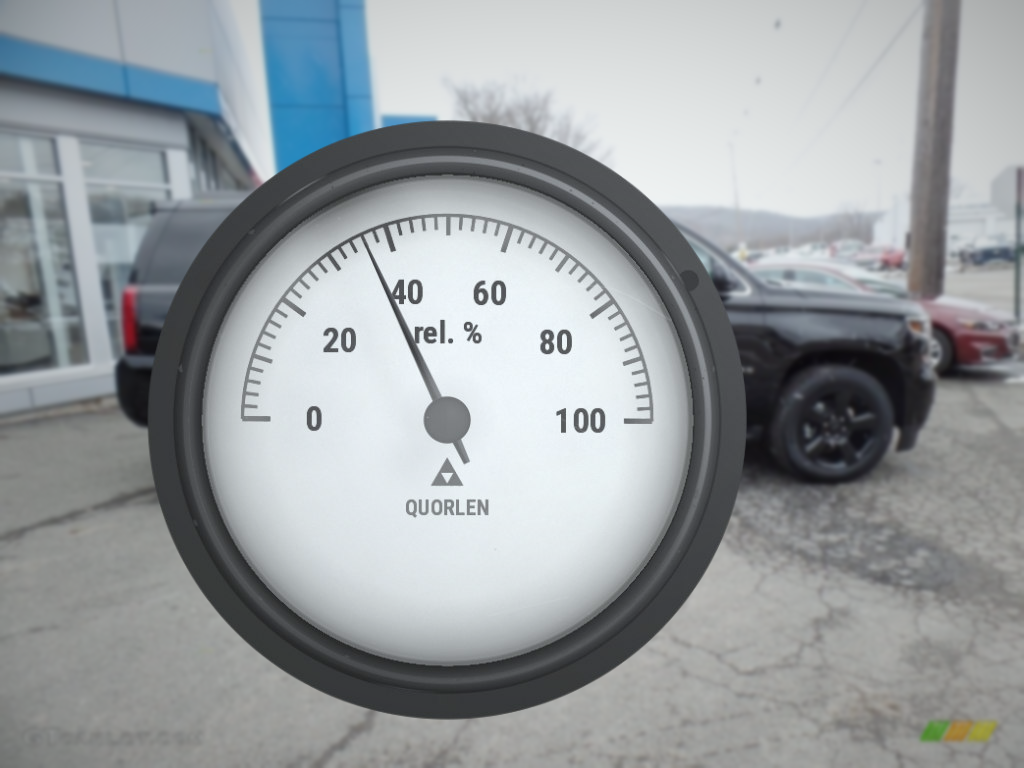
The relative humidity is {"value": 36, "unit": "%"}
